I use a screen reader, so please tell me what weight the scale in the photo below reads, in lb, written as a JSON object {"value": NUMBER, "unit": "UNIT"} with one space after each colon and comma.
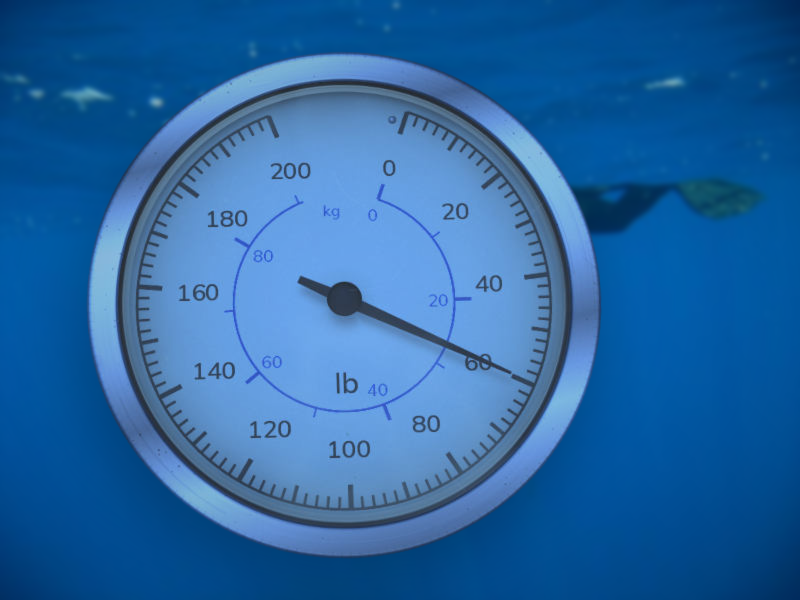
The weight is {"value": 60, "unit": "lb"}
